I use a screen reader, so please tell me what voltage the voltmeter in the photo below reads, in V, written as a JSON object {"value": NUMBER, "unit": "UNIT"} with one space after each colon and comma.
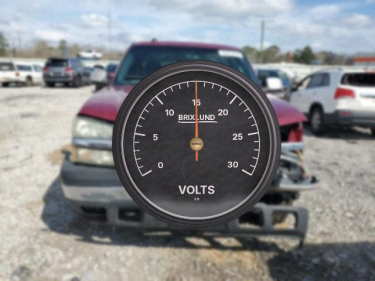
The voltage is {"value": 15, "unit": "V"}
